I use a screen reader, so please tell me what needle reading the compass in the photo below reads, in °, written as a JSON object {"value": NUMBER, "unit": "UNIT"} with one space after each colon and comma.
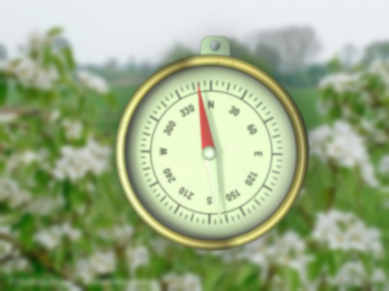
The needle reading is {"value": 350, "unit": "°"}
